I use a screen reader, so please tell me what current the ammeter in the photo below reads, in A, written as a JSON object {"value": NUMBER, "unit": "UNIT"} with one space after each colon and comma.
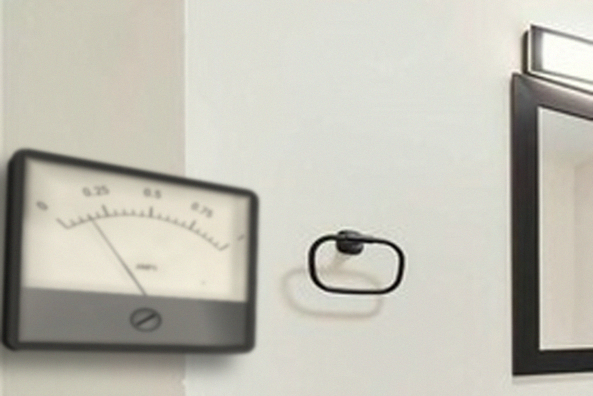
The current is {"value": 0.15, "unit": "A"}
